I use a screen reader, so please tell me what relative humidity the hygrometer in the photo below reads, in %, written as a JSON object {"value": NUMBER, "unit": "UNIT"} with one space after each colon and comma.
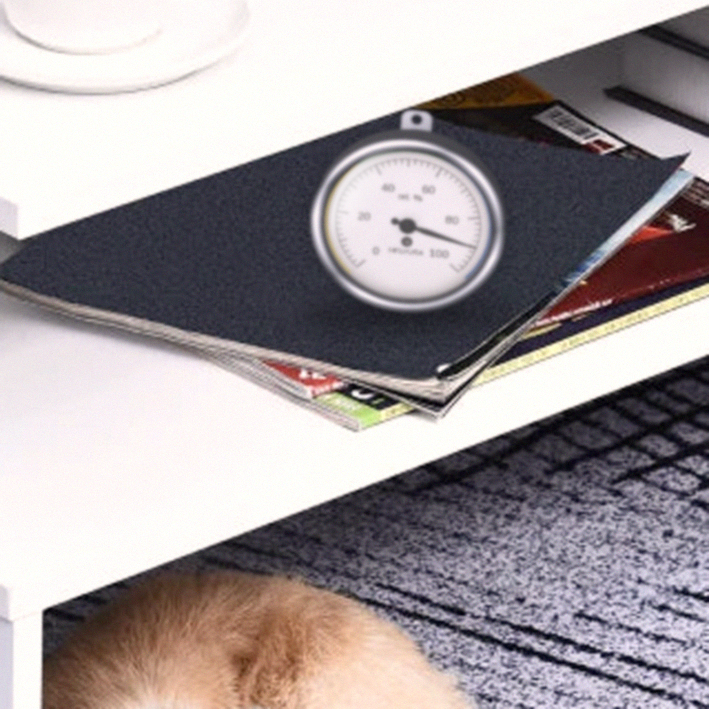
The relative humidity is {"value": 90, "unit": "%"}
